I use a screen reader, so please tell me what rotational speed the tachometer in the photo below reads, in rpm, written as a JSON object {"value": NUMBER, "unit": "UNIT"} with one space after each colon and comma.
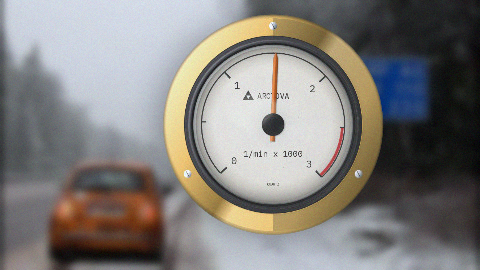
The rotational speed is {"value": 1500, "unit": "rpm"}
